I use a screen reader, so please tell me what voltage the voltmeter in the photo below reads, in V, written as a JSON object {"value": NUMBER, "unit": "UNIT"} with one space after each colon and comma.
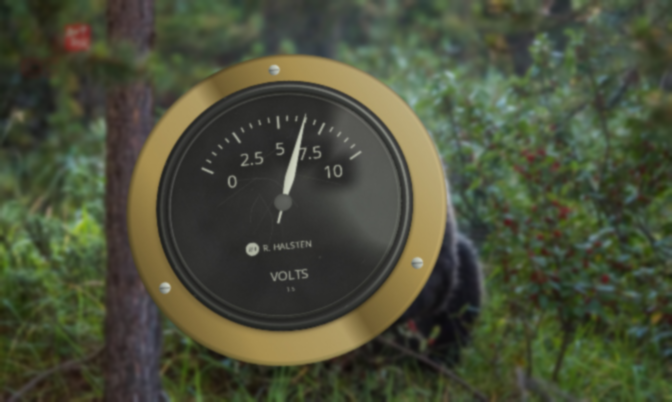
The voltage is {"value": 6.5, "unit": "V"}
